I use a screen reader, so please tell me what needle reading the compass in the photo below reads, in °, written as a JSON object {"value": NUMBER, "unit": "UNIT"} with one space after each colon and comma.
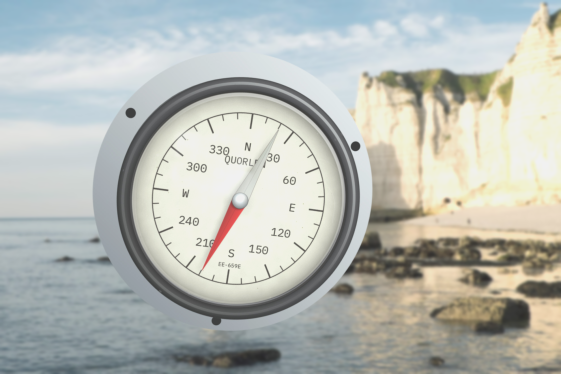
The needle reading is {"value": 200, "unit": "°"}
